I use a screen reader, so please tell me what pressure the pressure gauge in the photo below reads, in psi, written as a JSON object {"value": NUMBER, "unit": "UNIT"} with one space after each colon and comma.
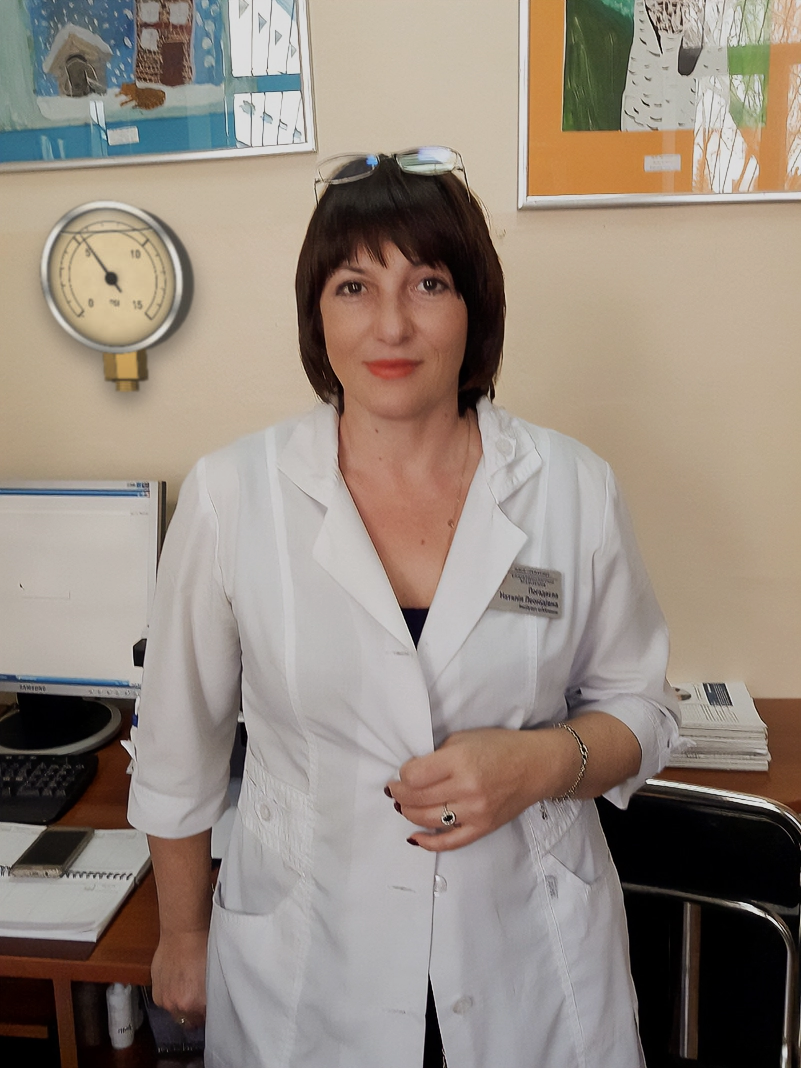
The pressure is {"value": 5.5, "unit": "psi"}
